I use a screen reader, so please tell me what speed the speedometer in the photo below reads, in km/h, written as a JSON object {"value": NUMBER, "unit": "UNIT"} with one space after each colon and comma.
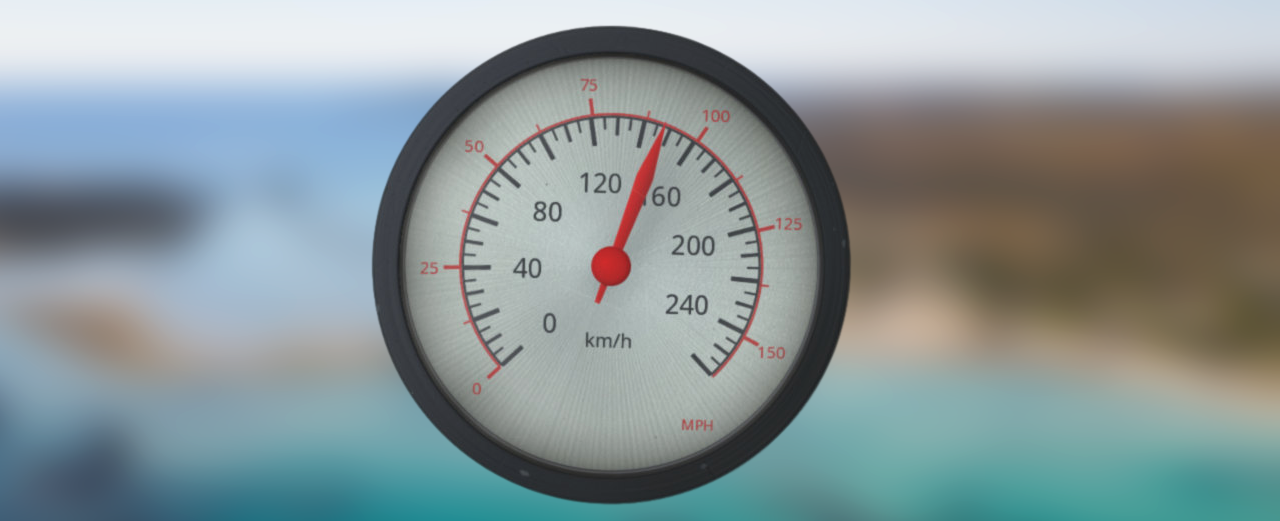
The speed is {"value": 147.5, "unit": "km/h"}
